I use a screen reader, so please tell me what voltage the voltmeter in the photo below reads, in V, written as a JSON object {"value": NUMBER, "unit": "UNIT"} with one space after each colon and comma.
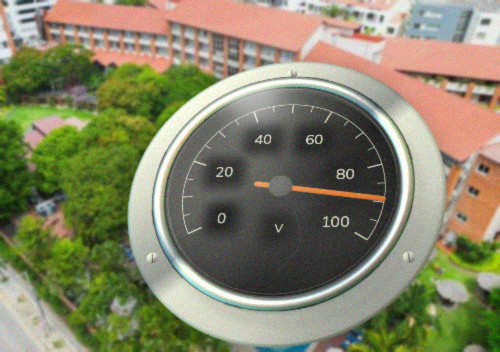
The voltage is {"value": 90, "unit": "V"}
